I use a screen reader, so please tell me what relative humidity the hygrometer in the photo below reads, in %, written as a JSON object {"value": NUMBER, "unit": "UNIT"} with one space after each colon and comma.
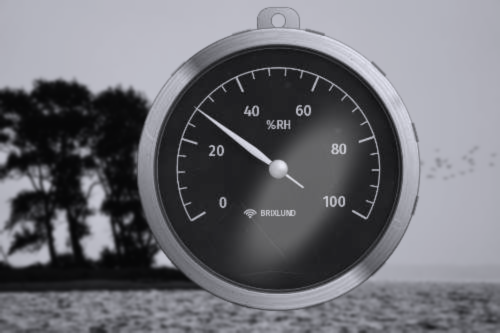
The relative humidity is {"value": 28, "unit": "%"}
